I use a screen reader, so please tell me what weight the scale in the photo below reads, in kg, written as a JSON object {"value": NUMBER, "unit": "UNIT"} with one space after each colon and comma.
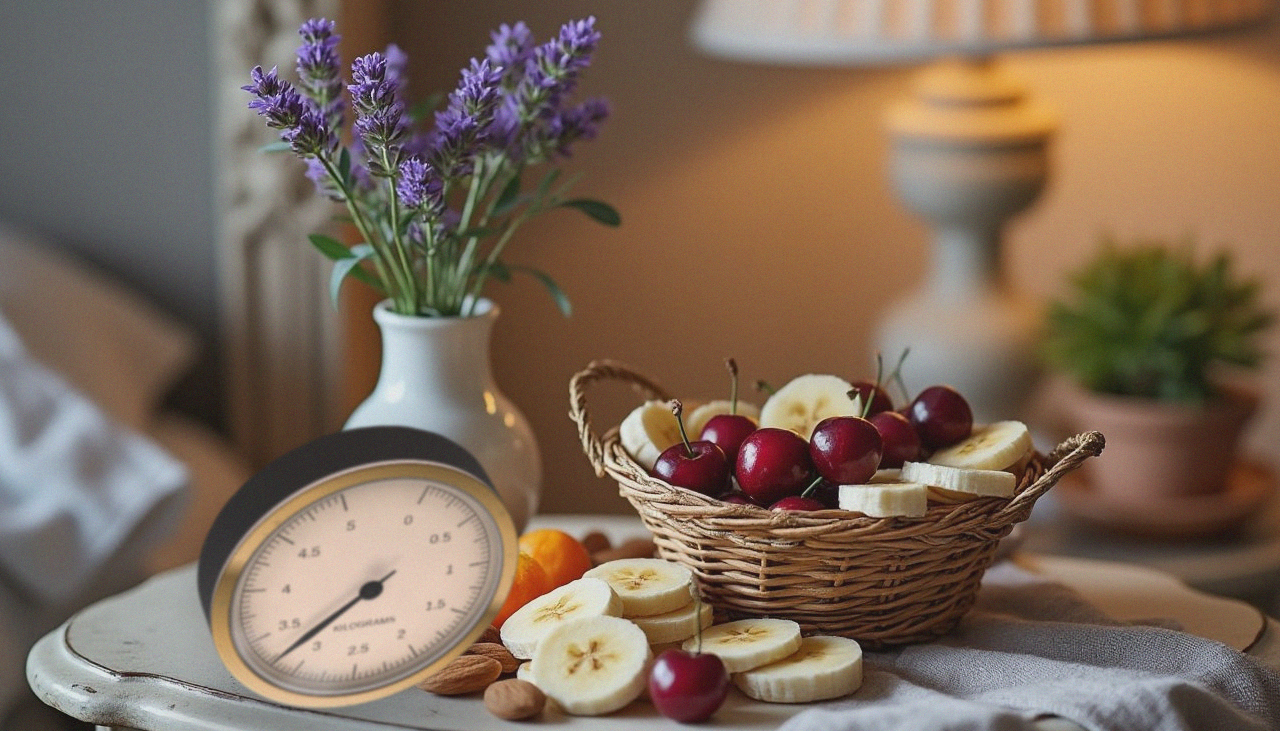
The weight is {"value": 3.25, "unit": "kg"}
